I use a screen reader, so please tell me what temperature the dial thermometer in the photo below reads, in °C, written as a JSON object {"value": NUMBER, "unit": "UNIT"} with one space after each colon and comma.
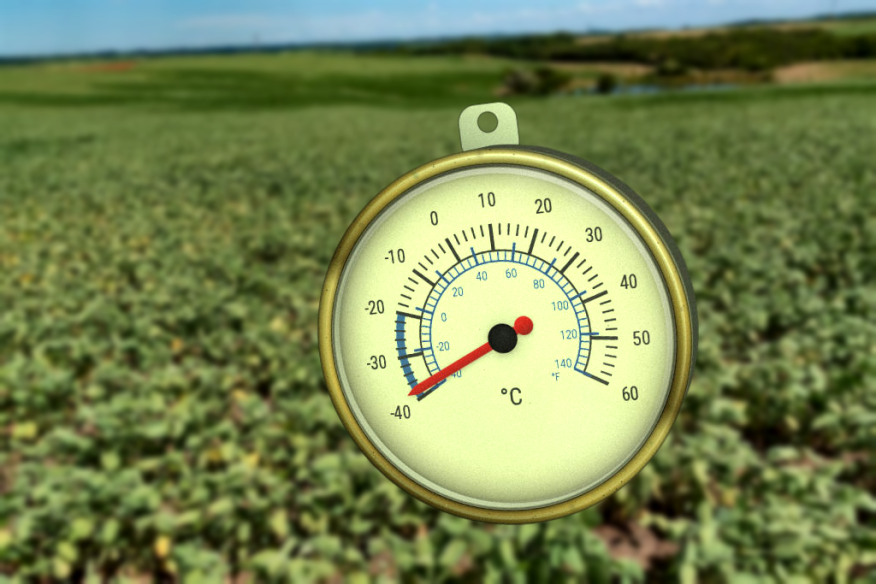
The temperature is {"value": -38, "unit": "°C"}
